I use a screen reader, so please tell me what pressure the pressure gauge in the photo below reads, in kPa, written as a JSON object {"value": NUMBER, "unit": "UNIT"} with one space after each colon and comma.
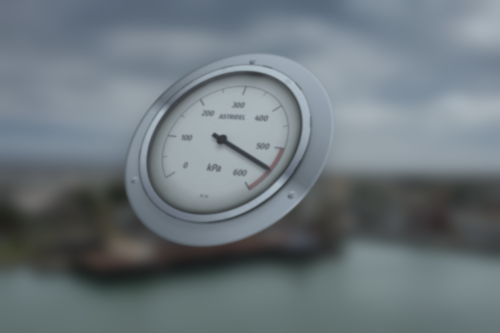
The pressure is {"value": 550, "unit": "kPa"}
